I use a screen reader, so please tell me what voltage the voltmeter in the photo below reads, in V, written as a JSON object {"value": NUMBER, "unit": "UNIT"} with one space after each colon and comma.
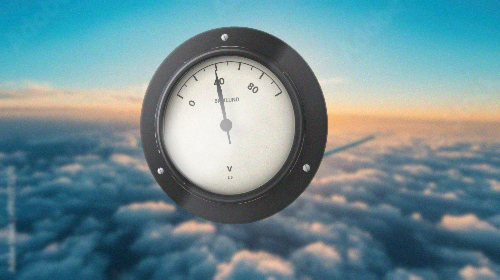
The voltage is {"value": 40, "unit": "V"}
